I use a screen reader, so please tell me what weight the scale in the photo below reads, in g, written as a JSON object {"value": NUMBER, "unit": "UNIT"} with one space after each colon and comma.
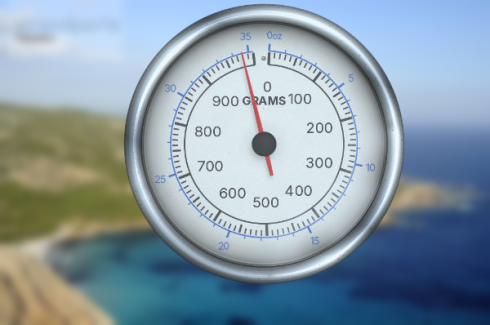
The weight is {"value": 980, "unit": "g"}
